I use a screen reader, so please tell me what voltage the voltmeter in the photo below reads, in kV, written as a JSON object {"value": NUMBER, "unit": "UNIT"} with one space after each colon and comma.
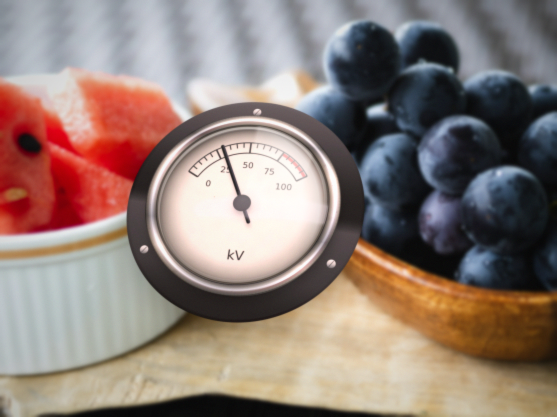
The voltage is {"value": 30, "unit": "kV"}
